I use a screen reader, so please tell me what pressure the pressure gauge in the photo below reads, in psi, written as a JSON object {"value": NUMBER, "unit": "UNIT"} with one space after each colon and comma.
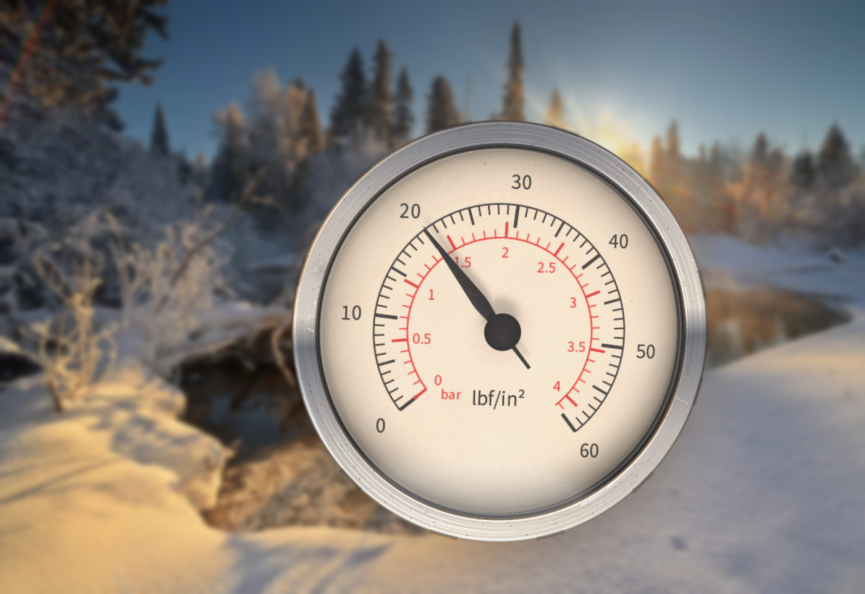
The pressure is {"value": 20, "unit": "psi"}
